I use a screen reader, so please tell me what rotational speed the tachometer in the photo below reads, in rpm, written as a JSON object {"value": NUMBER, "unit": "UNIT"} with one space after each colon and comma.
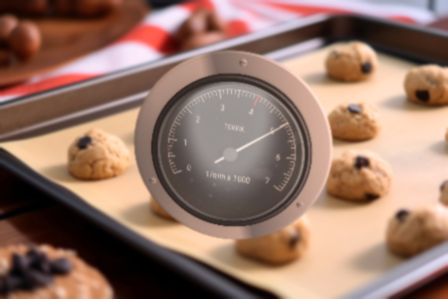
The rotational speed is {"value": 5000, "unit": "rpm"}
